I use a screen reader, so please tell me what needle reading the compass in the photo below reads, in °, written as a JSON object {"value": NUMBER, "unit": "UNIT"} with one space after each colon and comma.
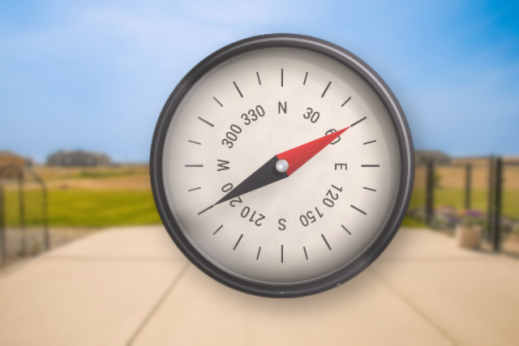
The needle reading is {"value": 60, "unit": "°"}
